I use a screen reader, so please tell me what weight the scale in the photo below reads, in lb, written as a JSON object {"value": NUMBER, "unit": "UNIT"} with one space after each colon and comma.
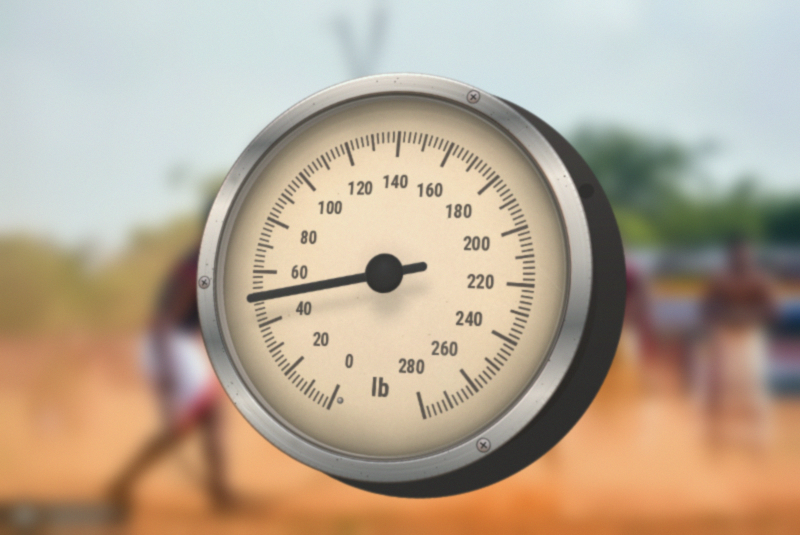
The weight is {"value": 50, "unit": "lb"}
